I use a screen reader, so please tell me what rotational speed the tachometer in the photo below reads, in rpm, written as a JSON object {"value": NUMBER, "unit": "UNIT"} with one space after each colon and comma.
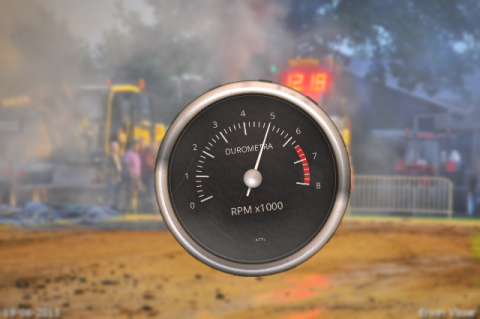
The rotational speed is {"value": 5000, "unit": "rpm"}
